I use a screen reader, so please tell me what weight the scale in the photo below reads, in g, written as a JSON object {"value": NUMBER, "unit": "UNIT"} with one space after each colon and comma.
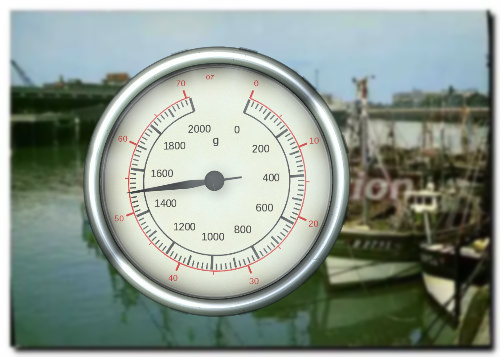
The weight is {"value": 1500, "unit": "g"}
